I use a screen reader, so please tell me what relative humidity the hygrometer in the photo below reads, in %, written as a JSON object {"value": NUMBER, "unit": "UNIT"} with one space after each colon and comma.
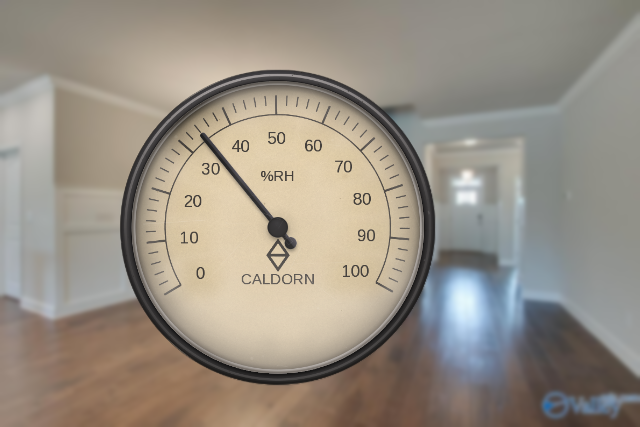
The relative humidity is {"value": 34, "unit": "%"}
